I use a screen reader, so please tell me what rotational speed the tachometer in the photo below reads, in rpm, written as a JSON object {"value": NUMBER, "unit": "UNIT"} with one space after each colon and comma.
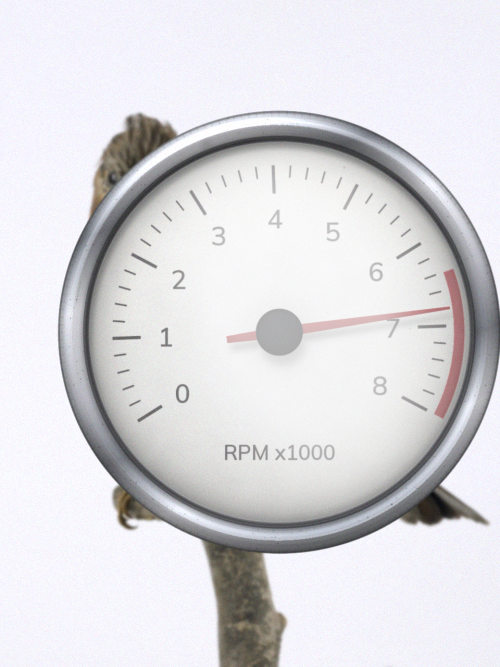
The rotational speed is {"value": 6800, "unit": "rpm"}
